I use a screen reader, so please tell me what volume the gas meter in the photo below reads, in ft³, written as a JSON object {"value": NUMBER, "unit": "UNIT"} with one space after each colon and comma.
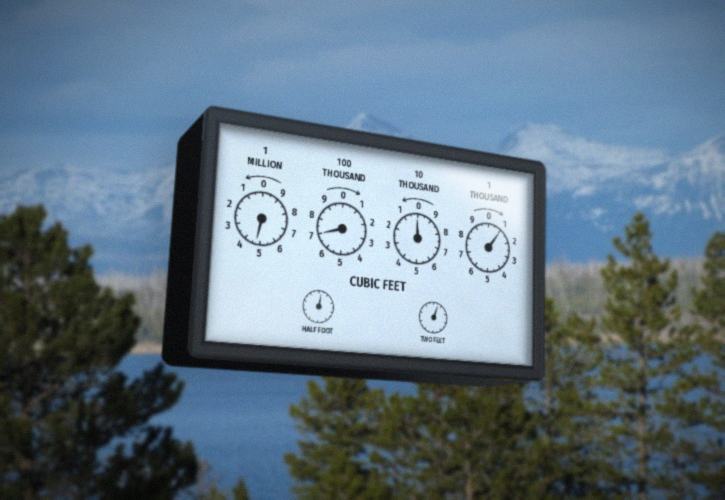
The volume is {"value": 470100, "unit": "ft³"}
